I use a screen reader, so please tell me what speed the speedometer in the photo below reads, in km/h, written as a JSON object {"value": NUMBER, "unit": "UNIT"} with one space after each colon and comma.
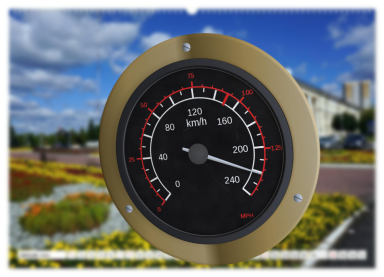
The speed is {"value": 220, "unit": "km/h"}
